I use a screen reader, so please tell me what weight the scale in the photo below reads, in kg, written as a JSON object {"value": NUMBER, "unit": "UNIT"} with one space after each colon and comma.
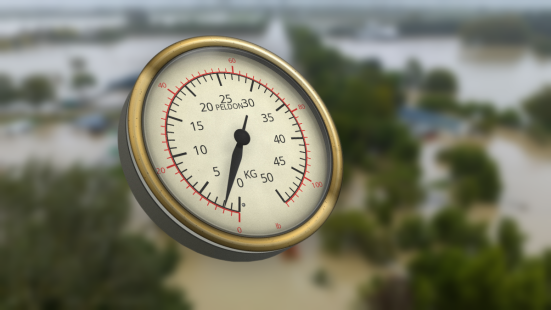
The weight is {"value": 2, "unit": "kg"}
